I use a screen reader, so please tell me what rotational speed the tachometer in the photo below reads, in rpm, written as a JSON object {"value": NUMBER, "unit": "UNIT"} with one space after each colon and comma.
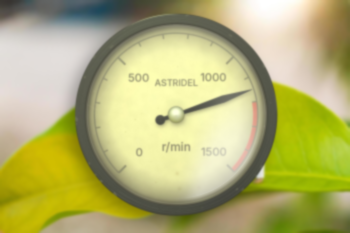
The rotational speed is {"value": 1150, "unit": "rpm"}
